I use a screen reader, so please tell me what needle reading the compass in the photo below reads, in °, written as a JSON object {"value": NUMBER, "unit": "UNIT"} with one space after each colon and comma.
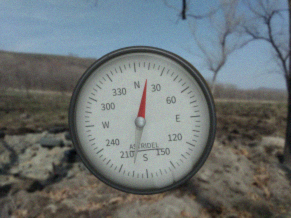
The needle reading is {"value": 15, "unit": "°"}
